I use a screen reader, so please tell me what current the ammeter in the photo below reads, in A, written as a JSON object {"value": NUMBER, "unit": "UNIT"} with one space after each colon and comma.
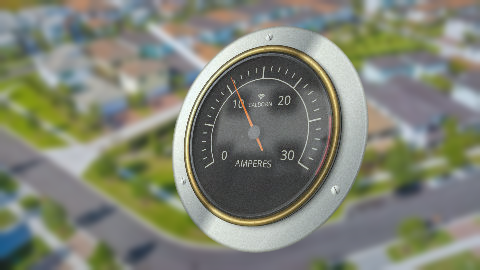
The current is {"value": 11, "unit": "A"}
